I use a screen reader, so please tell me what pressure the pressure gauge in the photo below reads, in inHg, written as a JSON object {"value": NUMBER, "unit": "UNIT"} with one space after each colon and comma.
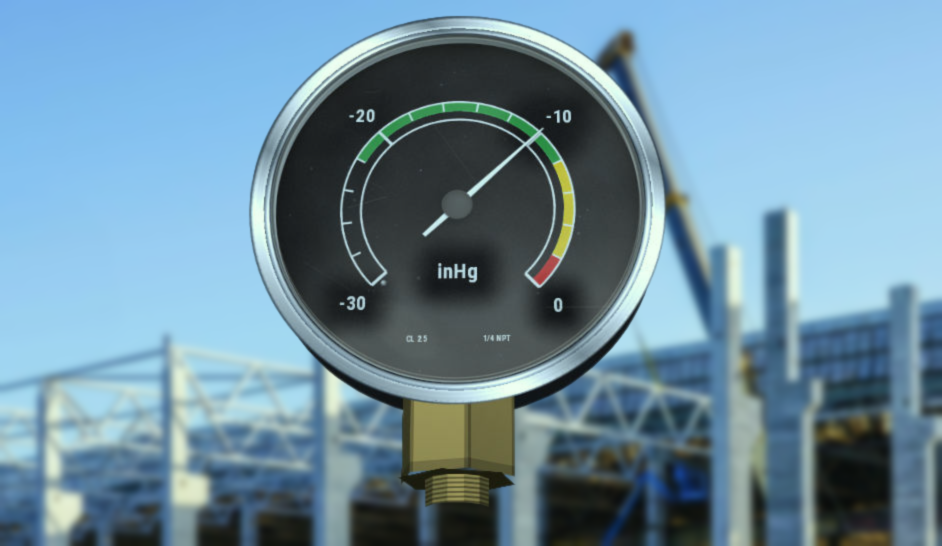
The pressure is {"value": -10, "unit": "inHg"}
